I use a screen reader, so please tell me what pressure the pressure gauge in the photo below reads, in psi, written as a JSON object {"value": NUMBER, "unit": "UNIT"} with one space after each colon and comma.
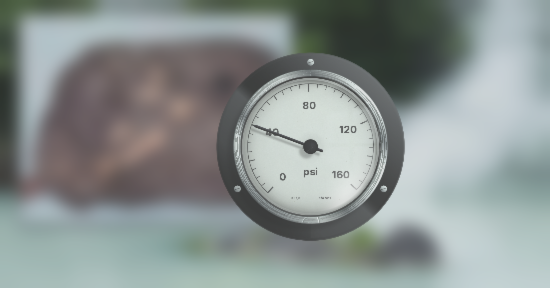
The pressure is {"value": 40, "unit": "psi"}
